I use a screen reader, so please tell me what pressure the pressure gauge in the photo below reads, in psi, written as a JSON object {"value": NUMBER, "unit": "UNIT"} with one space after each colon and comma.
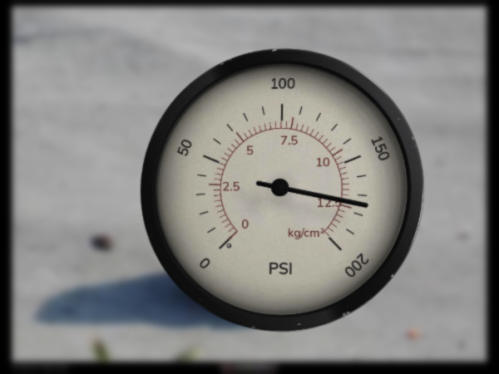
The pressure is {"value": 175, "unit": "psi"}
